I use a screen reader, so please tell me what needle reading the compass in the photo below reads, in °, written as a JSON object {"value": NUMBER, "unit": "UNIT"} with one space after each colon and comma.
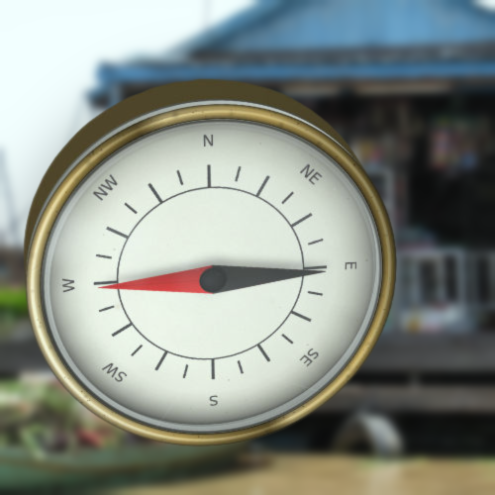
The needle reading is {"value": 270, "unit": "°"}
